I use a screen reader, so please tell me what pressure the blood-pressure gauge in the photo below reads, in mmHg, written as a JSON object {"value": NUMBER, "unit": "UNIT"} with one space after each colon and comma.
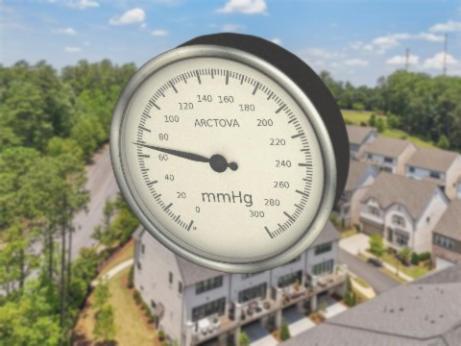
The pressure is {"value": 70, "unit": "mmHg"}
